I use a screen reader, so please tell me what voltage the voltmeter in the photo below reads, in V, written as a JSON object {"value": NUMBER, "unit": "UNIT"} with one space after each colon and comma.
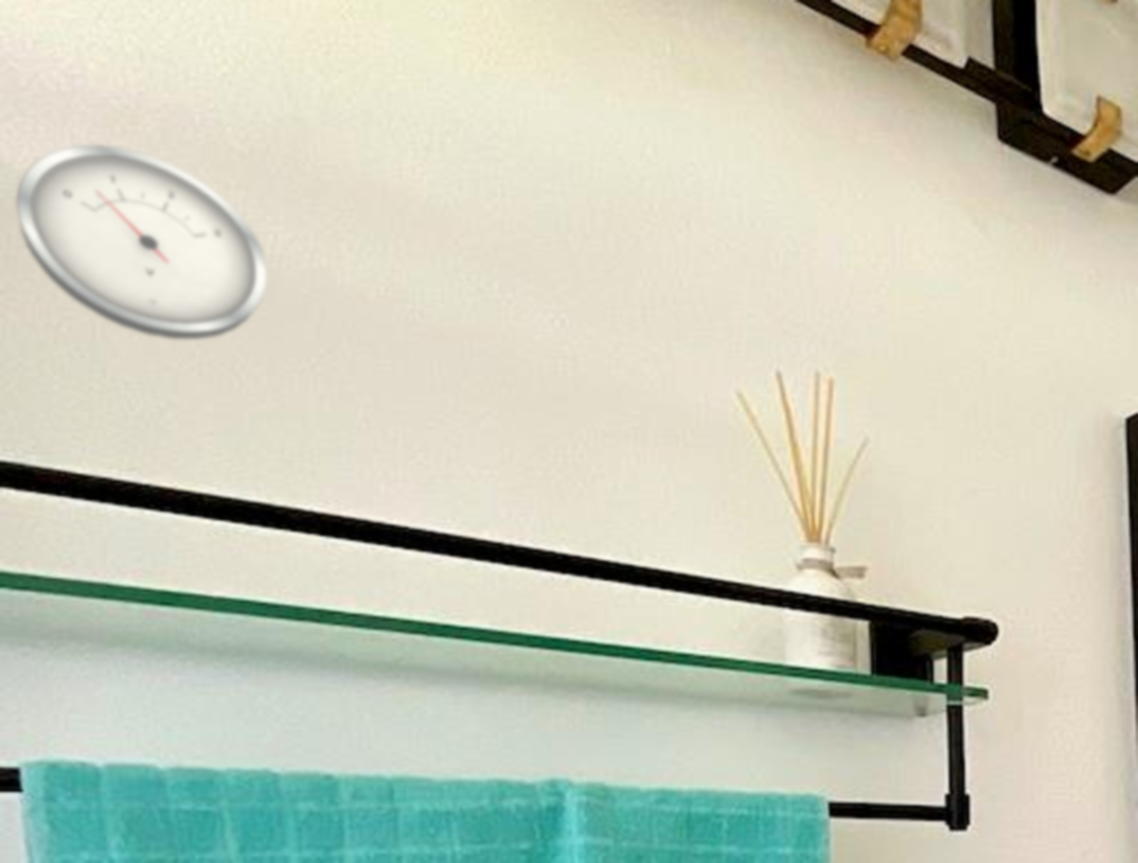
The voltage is {"value": 0.5, "unit": "V"}
